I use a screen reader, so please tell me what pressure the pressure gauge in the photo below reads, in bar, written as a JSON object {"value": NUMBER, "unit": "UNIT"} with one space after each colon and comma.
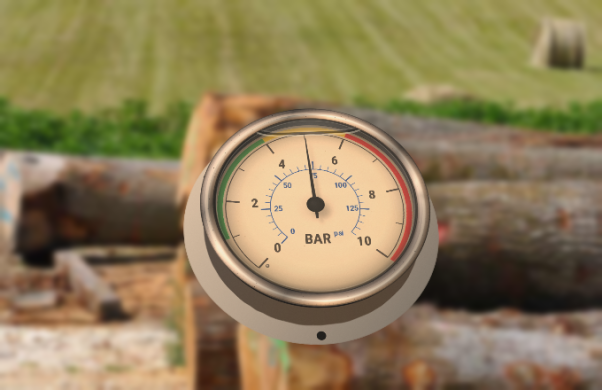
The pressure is {"value": 5, "unit": "bar"}
